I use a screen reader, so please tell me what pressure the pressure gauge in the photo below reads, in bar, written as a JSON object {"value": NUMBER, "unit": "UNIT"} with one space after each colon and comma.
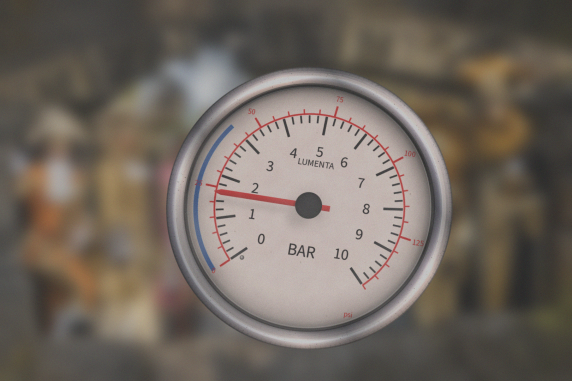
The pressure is {"value": 1.6, "unit": "bar"}
